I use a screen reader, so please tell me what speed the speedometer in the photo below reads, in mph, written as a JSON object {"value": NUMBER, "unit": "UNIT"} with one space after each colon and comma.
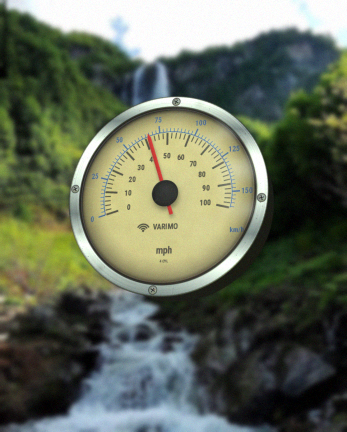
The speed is {"value": 42, "unit": "mph"}
